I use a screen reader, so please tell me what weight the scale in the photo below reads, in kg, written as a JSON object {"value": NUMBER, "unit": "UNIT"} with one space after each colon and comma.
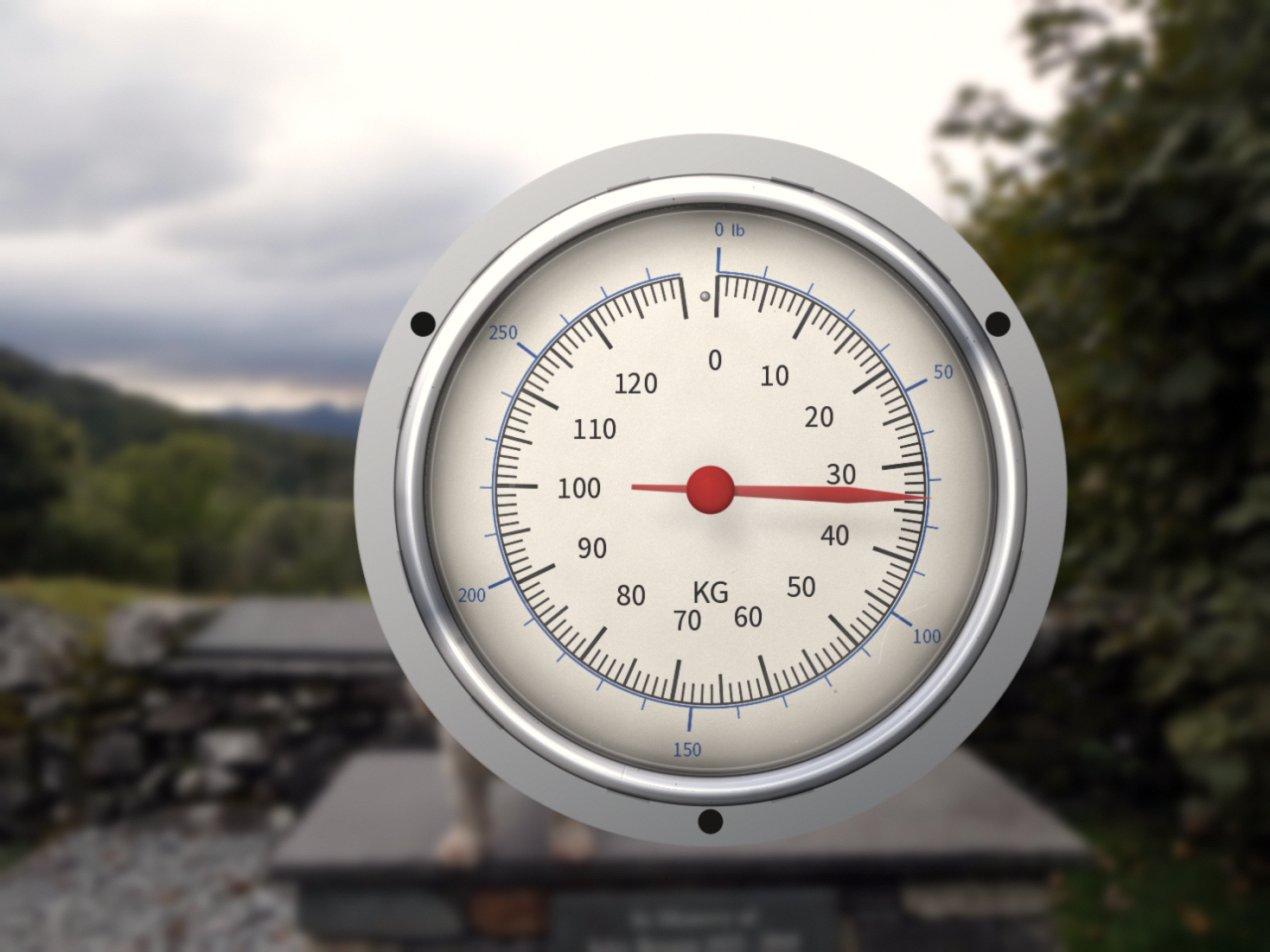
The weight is {"value": 33.5, "unit": "kg"}
